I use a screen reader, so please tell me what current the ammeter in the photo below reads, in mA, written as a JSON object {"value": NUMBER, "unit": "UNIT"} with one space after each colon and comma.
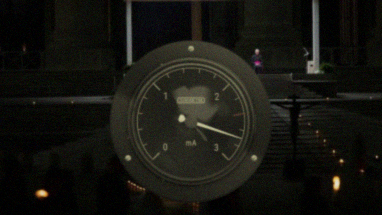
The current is {"value": 2.7, "unit": "mA"}
